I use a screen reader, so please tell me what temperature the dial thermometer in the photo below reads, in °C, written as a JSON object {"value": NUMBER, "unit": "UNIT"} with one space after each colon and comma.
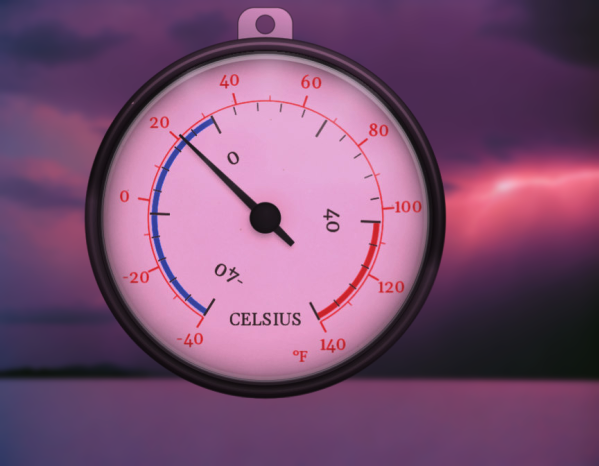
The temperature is {"value": -6, "unit": "°C"}
